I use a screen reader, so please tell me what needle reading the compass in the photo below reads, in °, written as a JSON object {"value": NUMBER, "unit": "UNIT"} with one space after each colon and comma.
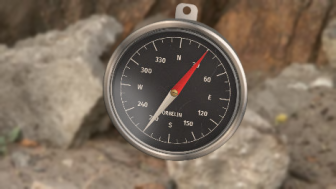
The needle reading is {"value": 30, "unit": "°"}
